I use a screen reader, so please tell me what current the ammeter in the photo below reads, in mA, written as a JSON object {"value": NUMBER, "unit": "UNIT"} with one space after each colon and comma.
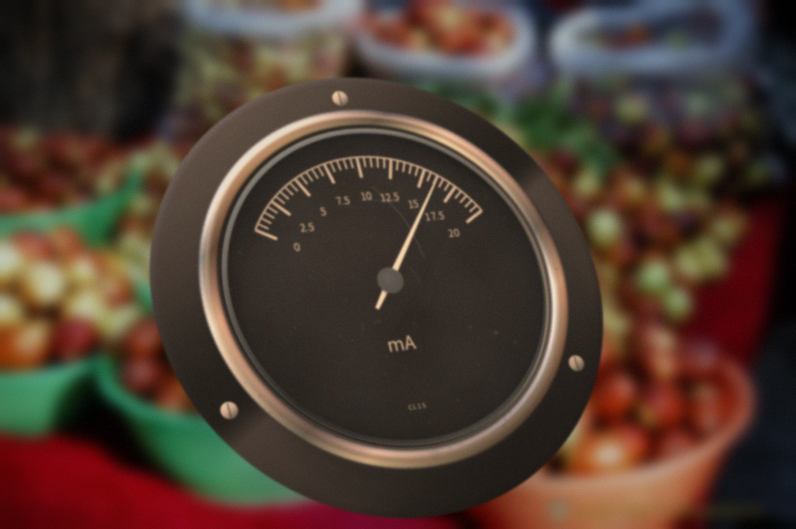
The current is {"value": 16, "unit": "mA"}
